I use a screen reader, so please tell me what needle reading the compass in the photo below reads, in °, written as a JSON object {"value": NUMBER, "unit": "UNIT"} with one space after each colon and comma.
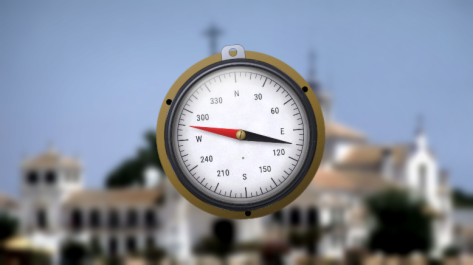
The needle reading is {"value": 285, "unit": "°"}
